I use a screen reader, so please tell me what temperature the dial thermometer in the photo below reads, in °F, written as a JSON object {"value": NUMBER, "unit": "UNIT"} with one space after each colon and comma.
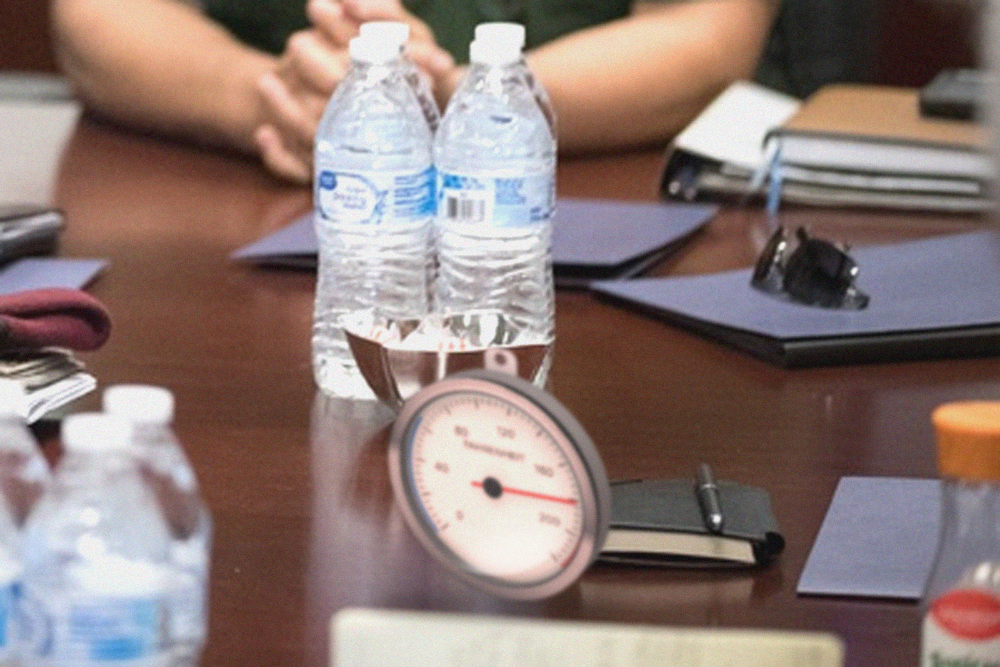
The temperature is {"value": 180, "unit": "°F"}
